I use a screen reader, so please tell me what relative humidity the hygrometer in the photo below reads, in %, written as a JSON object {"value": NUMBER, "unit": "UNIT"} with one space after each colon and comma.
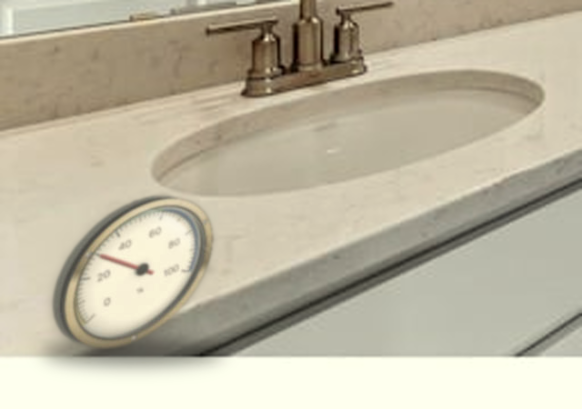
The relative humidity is {"value": 30, "unit": "%"}
